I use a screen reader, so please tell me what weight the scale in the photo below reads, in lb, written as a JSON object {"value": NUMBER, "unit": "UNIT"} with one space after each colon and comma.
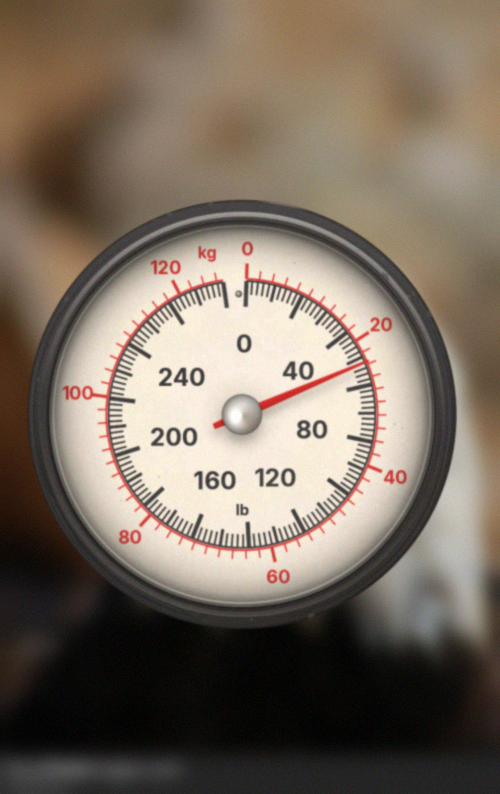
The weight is {"value": 52, "unit": "lb"}
